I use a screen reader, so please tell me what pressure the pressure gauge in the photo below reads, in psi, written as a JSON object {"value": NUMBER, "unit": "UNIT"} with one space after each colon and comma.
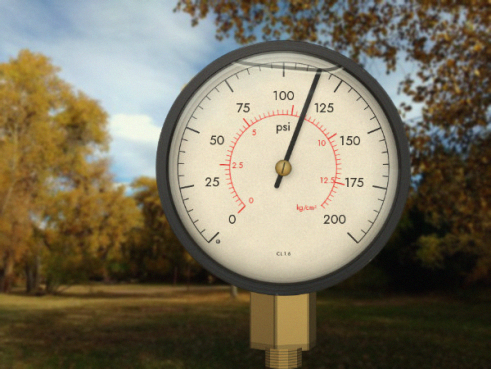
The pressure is {"value": 115, "unit": "psi"}
